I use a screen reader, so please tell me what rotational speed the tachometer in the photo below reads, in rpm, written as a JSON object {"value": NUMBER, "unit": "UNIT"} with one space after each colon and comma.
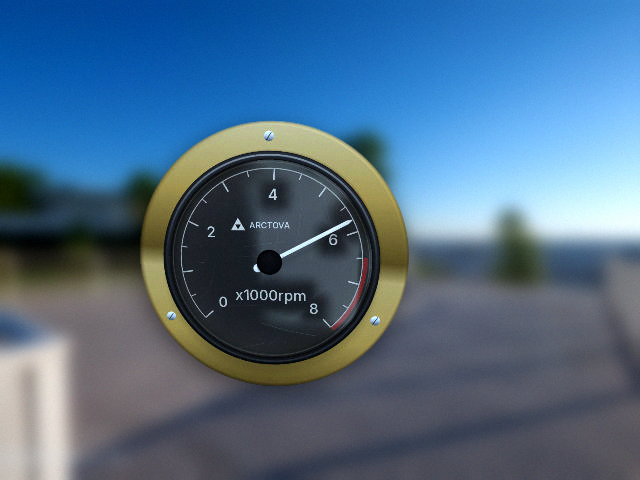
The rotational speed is {"value": 5750, "unit": "rpm"}
